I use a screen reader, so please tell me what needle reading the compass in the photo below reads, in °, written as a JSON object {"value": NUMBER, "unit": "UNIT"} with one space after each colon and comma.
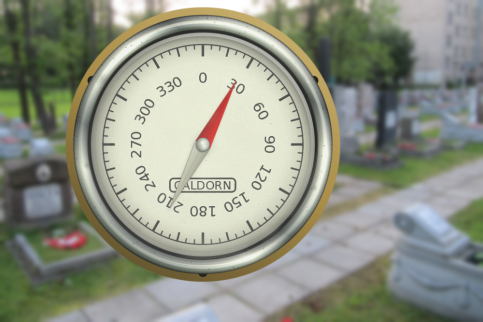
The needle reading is {"value": 27.5, "unit": "°"}
